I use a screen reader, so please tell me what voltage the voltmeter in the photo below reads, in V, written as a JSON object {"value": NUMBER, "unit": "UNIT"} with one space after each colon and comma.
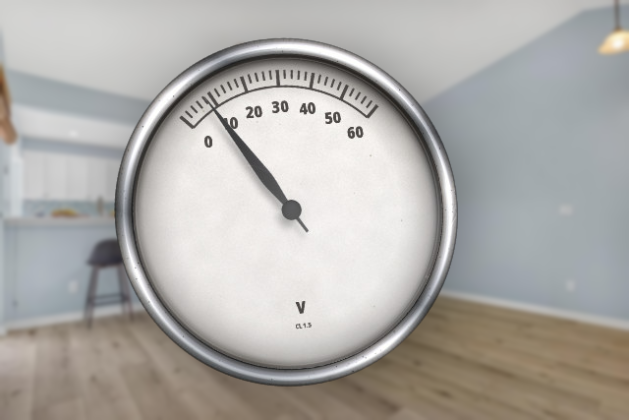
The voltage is {"value": 8, "unit": "V"}
